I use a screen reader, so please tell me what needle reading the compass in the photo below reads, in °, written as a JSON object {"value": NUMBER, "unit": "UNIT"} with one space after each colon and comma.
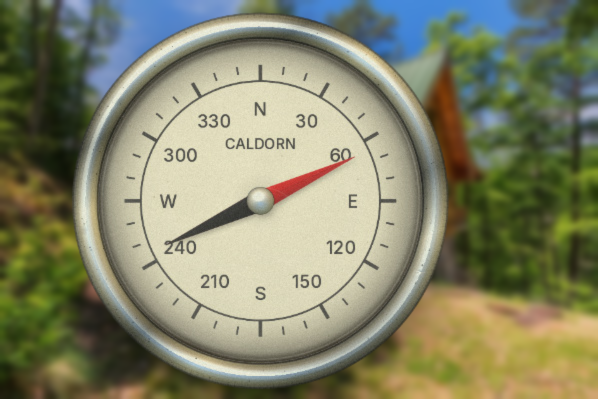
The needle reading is {"value": 65, "unit": "°"}
